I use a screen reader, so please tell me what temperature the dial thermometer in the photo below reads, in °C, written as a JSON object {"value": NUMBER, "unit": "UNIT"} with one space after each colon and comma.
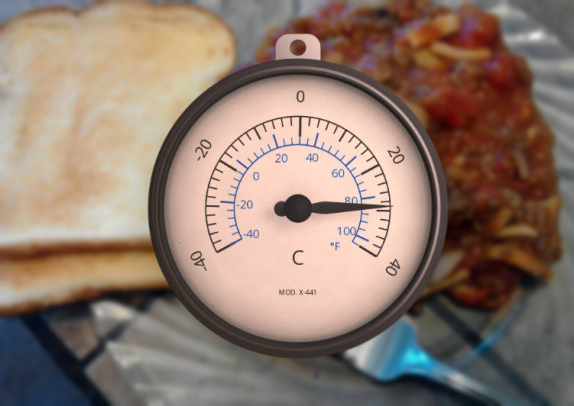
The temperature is {"value": 29, "unit": "°C"}
